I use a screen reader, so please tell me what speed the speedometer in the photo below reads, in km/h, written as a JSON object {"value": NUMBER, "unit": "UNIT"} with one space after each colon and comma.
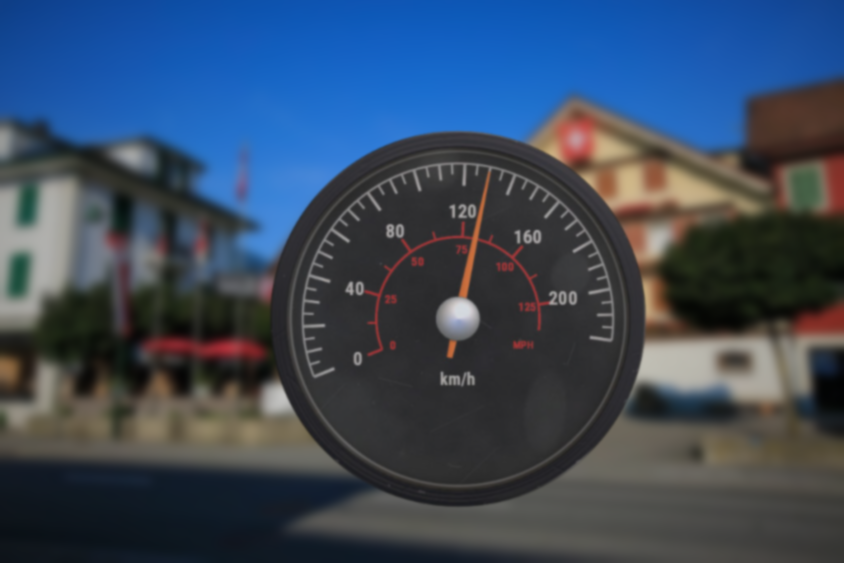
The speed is {"value": 130, "unit": "km/h"}
